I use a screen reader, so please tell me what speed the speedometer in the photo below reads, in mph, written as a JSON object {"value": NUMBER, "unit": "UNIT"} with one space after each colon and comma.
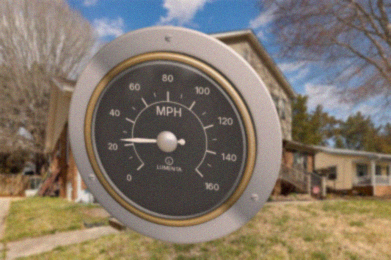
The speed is {"value": 25, "unit": "mph"}
